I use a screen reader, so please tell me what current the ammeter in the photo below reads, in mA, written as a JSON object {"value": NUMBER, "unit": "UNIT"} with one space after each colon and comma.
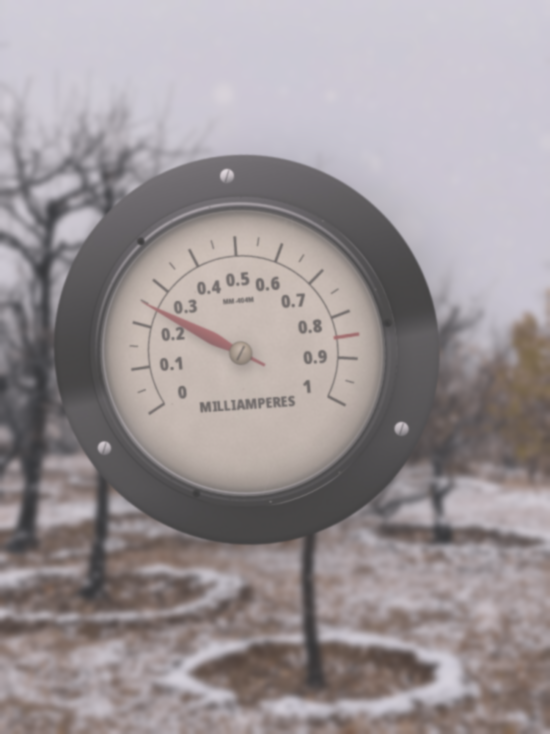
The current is {"value": 0.25, "unit": "mA"}
